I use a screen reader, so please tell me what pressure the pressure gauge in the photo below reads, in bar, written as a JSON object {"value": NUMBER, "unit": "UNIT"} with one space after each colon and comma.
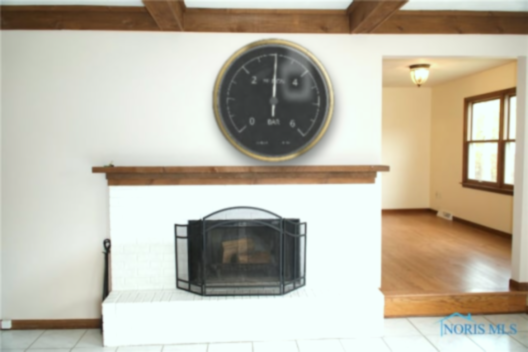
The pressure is {"value": 3, "unit": "bar"}
